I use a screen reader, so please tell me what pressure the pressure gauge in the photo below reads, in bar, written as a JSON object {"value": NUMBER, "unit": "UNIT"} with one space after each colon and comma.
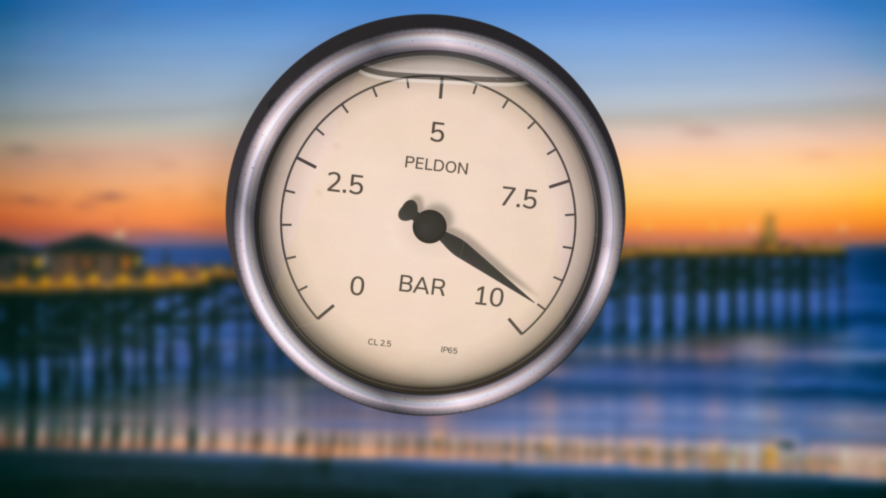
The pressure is {"value": 9.5, "unit": "bar"}
